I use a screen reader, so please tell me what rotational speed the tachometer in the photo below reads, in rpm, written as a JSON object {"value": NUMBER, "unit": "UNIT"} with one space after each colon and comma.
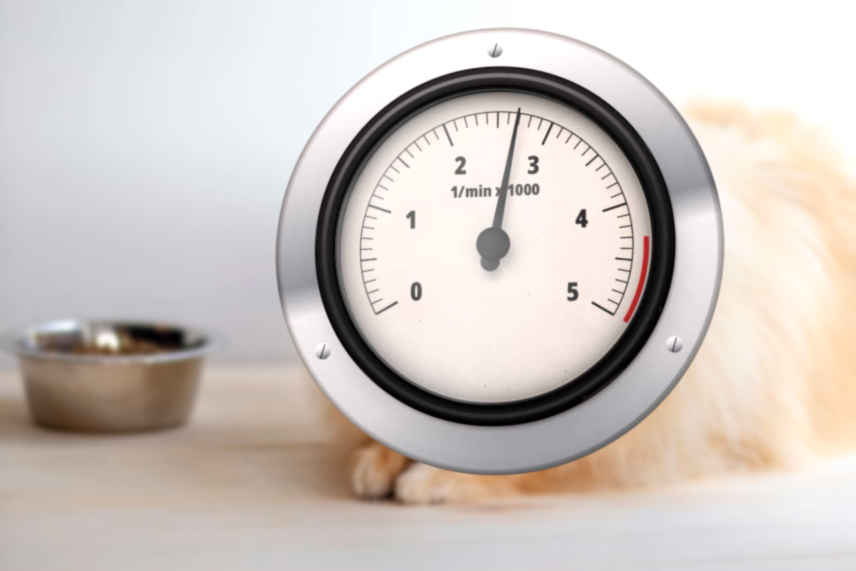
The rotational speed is {"value": 2700, "unit": "rpm"}
